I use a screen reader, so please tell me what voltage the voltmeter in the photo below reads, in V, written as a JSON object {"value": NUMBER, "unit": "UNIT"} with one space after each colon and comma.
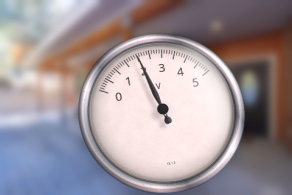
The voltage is {"value": 2, "unit": "V"}
